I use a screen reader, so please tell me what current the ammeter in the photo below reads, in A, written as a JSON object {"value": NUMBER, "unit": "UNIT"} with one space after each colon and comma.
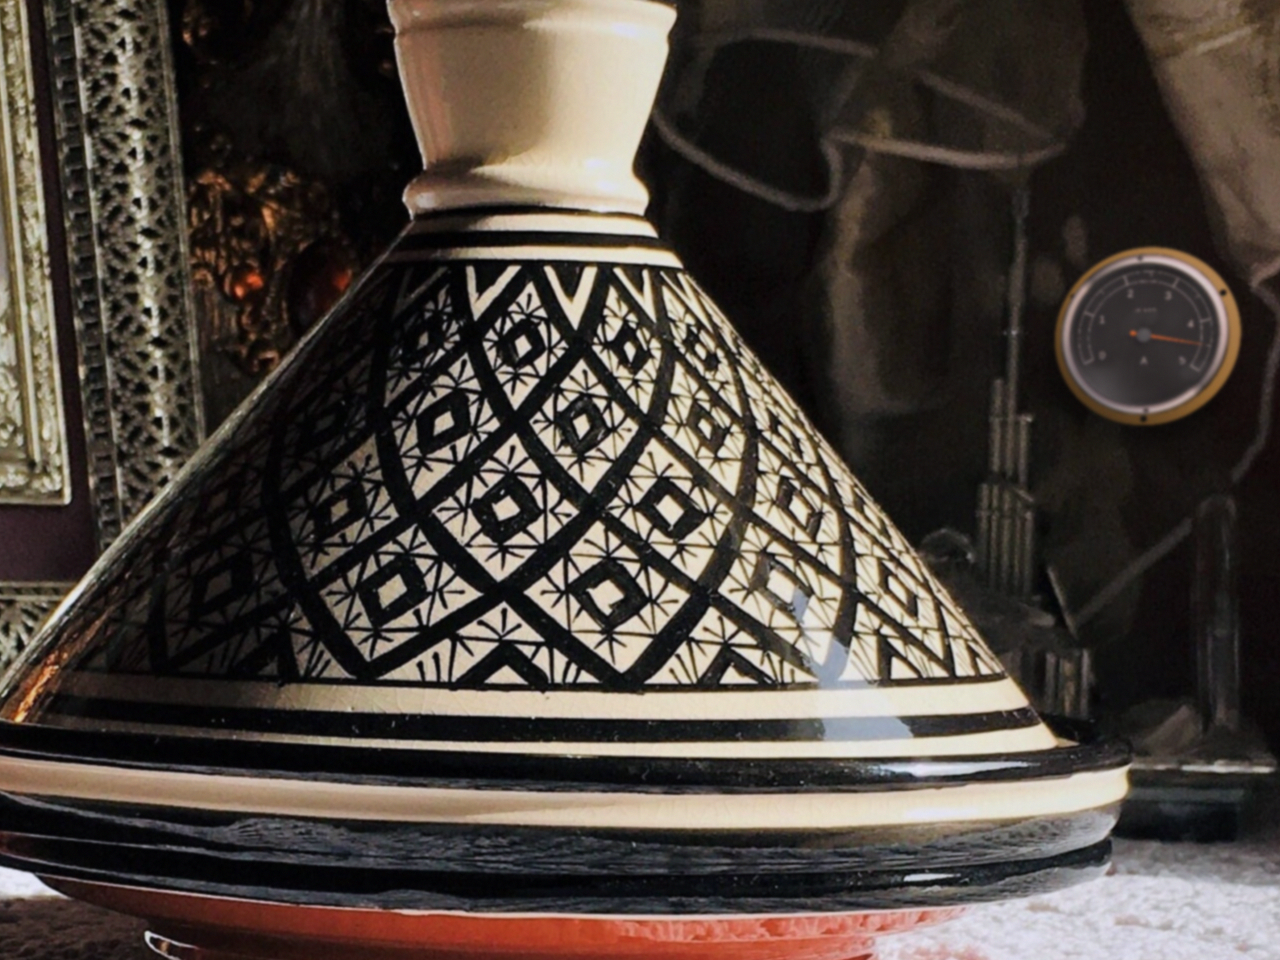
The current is {"value": 4.5, "unit": "A"}
